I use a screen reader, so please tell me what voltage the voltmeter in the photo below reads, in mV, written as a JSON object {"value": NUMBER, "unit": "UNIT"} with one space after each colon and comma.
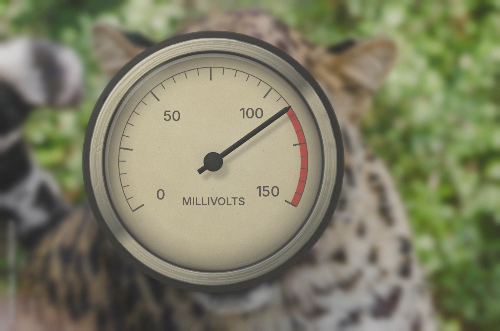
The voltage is {"value": 110, "unit": "mV"}
